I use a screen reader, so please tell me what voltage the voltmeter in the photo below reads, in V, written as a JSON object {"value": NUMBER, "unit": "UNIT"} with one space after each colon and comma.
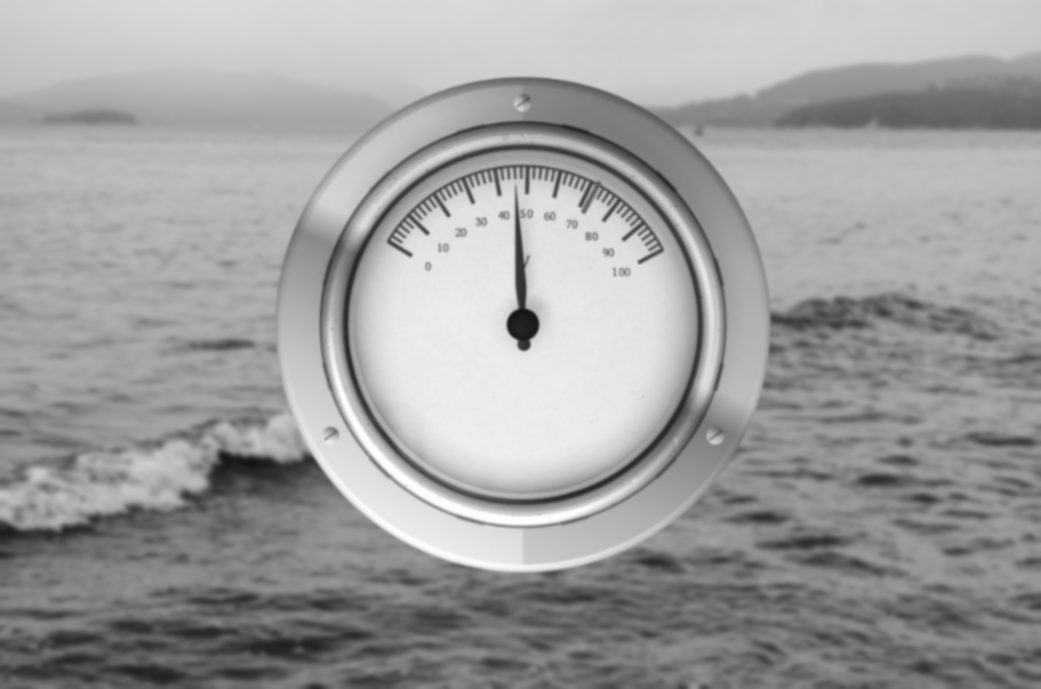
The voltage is {"value": 46, "unit": "V"}
